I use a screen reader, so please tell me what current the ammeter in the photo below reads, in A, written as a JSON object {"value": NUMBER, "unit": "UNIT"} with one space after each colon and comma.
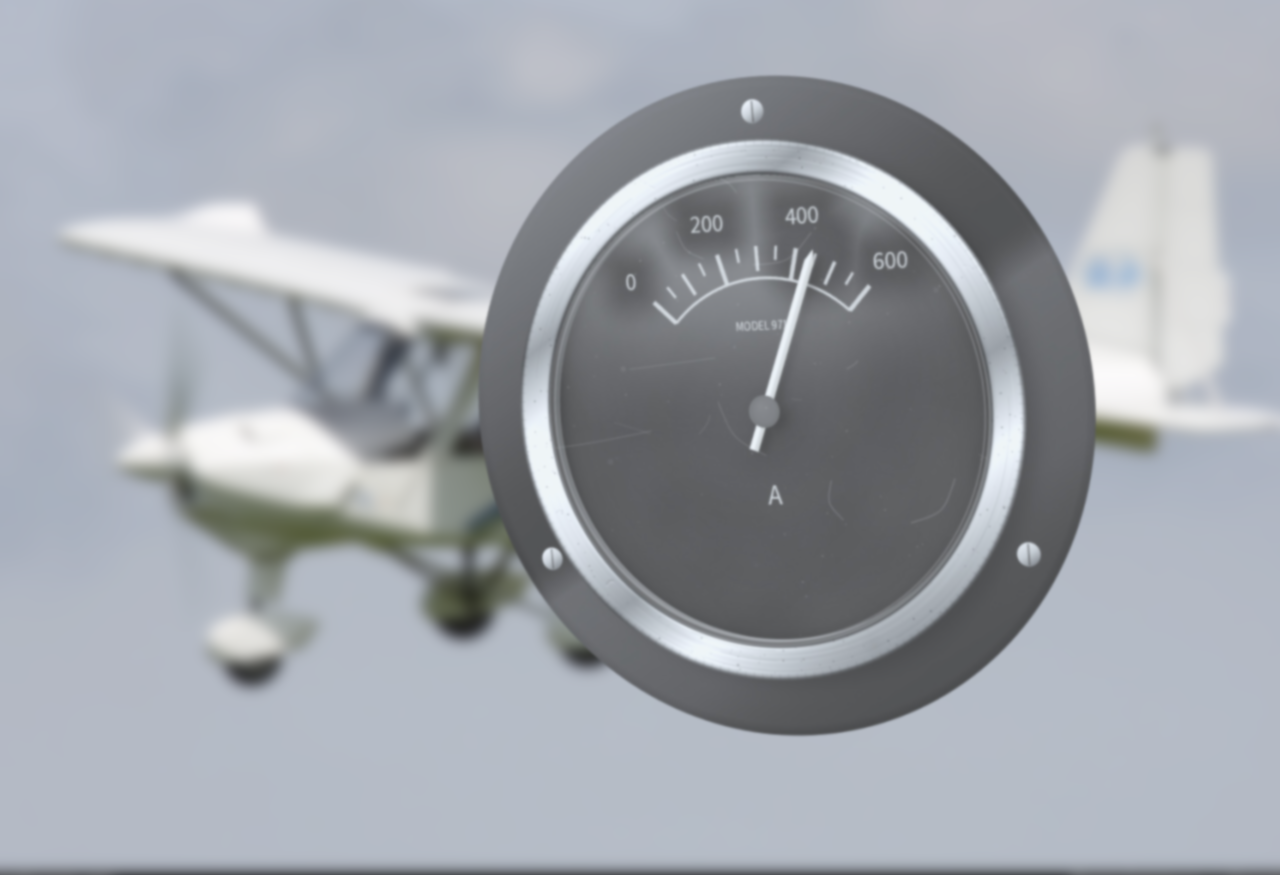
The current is {"value": 450, "unit": "A"}
